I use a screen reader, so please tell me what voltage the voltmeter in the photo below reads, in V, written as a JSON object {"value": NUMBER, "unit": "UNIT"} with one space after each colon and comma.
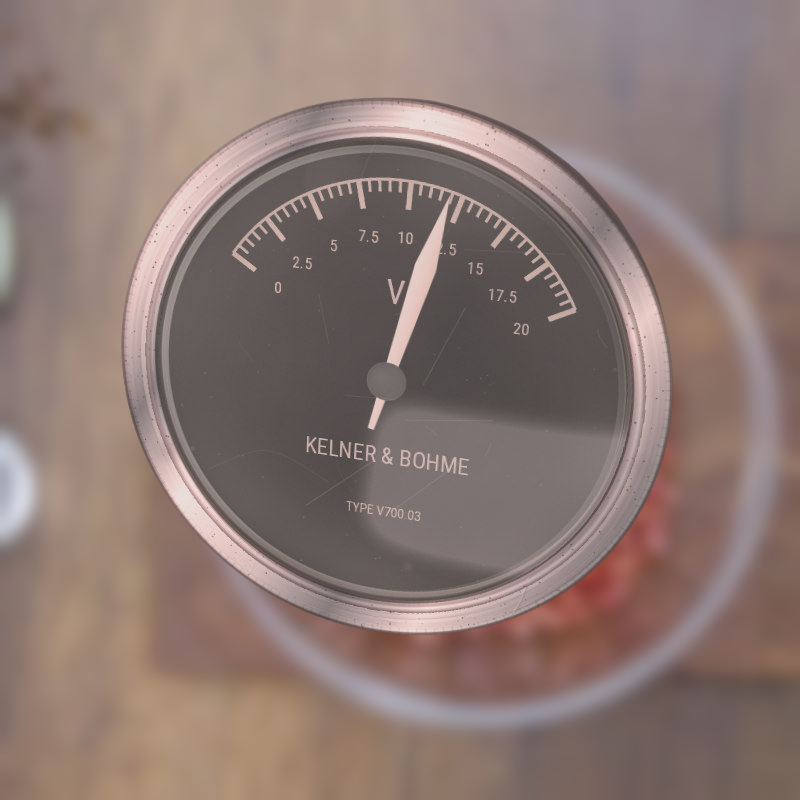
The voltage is {"value": 12, "unit": "V"}
